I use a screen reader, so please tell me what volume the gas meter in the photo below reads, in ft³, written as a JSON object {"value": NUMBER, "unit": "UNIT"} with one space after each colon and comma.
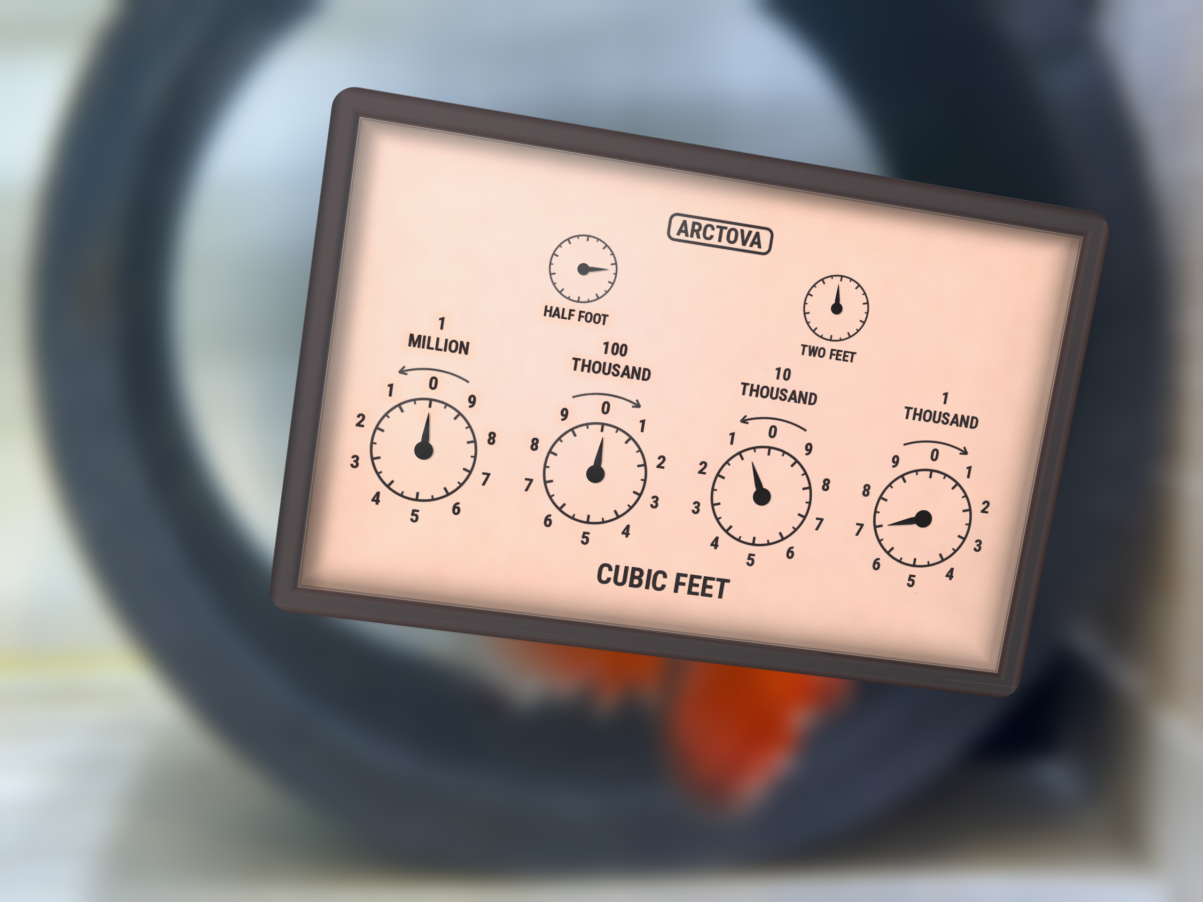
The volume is {"value": 700, "unit": "ft³"}
